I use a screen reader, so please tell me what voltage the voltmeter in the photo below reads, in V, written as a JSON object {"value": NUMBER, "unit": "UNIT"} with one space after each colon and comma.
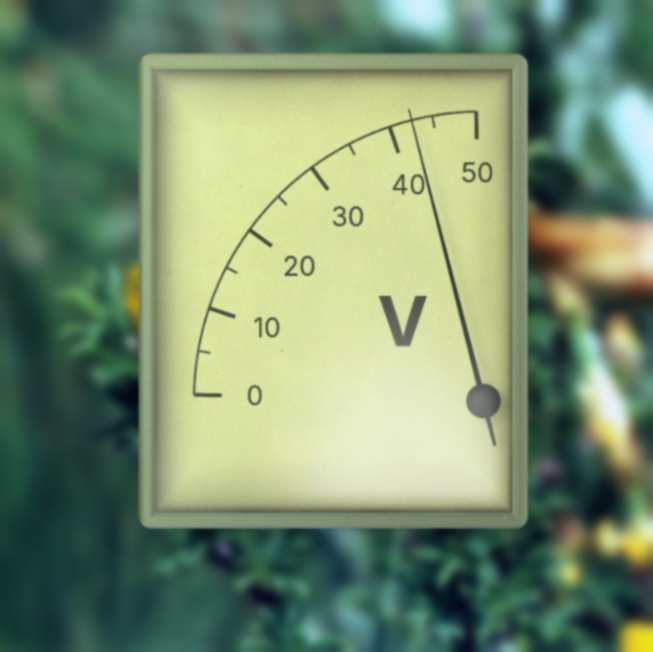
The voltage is {"value": 42.5, "unit": "V"}
